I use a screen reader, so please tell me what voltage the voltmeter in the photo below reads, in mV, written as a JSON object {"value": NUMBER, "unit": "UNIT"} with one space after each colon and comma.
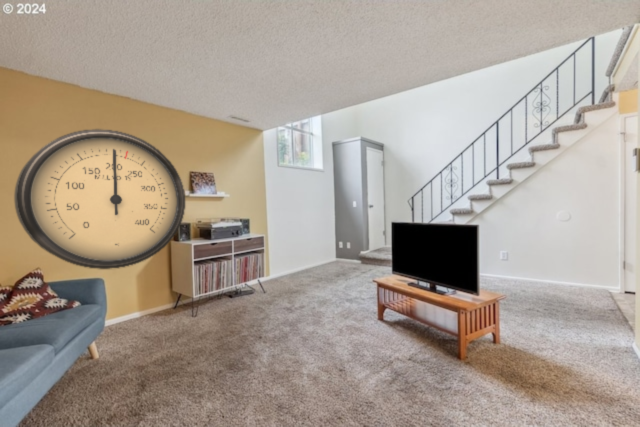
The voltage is {"value": 200, "unit": "mV"}
